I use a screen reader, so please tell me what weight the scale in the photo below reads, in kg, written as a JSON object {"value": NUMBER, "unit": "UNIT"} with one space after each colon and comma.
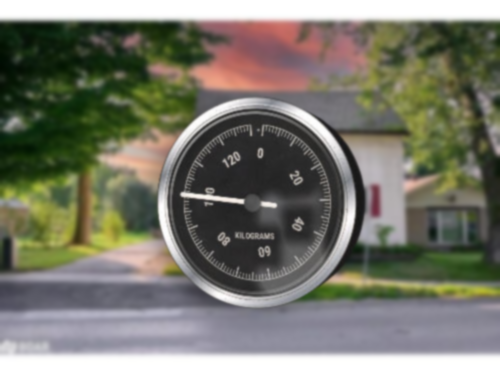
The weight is {"value": 100, "unit": "kg"}
